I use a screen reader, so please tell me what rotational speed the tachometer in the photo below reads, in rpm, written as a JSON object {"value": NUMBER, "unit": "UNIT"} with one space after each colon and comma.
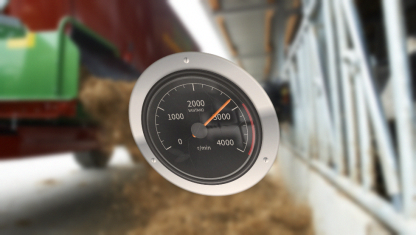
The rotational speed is {"value": 2800, "unit": "rpm"}
